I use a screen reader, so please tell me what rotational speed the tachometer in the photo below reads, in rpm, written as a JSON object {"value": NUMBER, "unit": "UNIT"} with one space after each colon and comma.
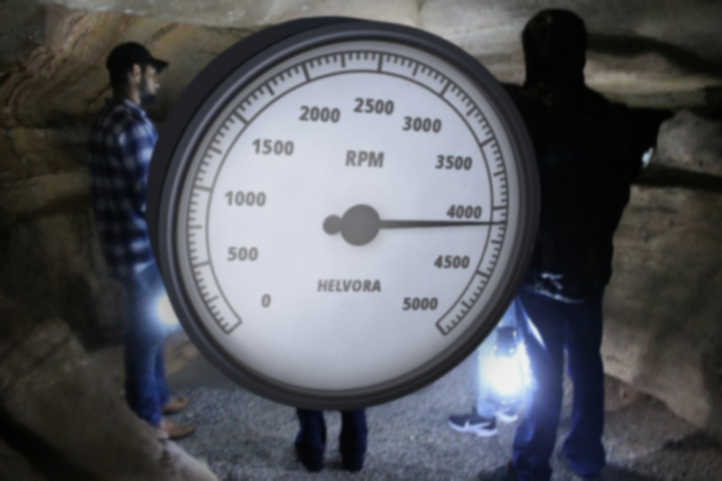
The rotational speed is {"value": 4100, "unit": "rpm"}
